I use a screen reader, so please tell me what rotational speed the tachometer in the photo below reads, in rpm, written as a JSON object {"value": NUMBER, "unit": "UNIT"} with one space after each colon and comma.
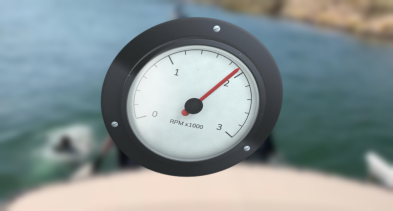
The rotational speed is {"value": 1900, "unit": "rpm"}
